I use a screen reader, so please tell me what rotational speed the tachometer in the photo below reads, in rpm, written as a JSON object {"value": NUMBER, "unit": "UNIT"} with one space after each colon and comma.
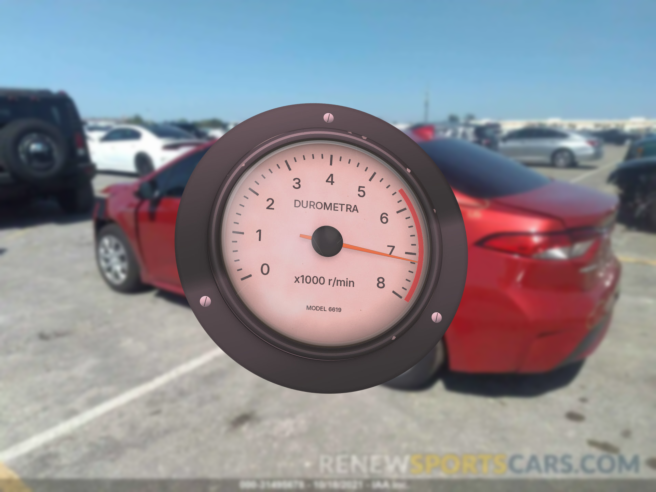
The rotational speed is {"value": 7200, "unit": "rpm"}
